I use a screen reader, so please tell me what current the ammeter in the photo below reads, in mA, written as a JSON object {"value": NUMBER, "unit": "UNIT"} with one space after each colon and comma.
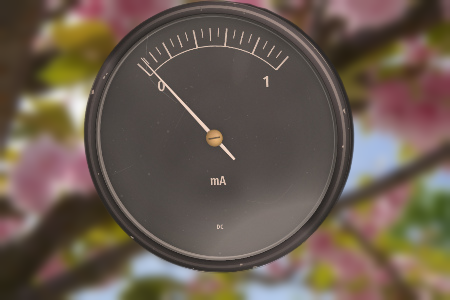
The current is {"value": 0.05, "unit": "mA"}
